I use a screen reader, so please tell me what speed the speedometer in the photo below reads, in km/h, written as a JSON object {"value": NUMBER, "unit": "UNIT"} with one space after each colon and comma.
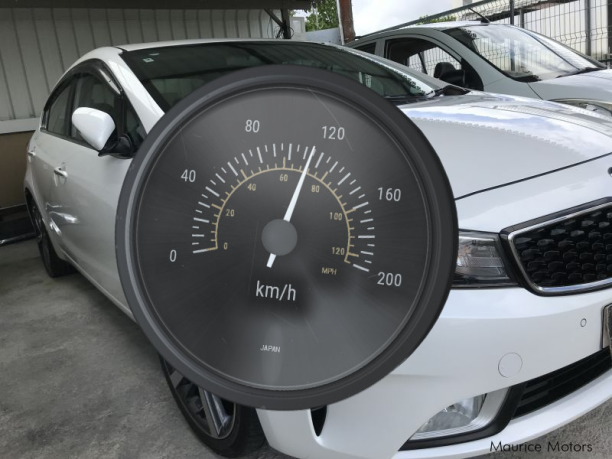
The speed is {"value": 115, "unit": "km/h"}
